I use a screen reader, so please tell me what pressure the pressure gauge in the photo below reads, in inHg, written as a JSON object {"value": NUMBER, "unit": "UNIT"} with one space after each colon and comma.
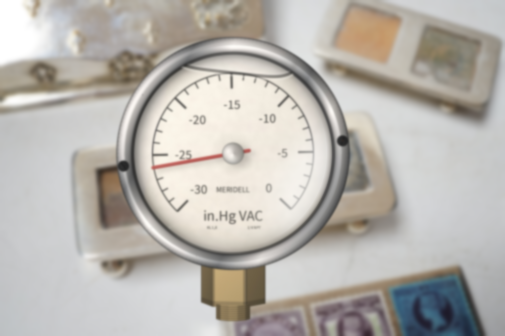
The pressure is {"value": -26, "unit": "inHg"}
